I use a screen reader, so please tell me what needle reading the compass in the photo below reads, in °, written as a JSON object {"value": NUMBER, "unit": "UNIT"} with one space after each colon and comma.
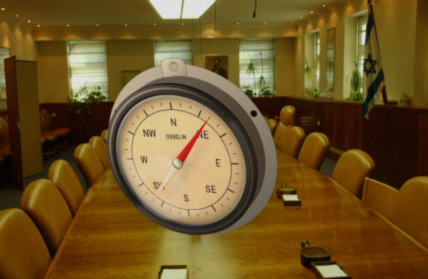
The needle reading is {"value": 40, "unit": "°"}
